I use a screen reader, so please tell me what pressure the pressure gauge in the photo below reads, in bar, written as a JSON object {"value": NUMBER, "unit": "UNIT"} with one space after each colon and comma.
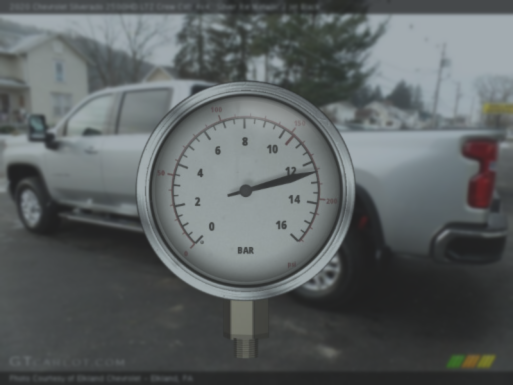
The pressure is {"value": 12.5, "unit": "bar"}
